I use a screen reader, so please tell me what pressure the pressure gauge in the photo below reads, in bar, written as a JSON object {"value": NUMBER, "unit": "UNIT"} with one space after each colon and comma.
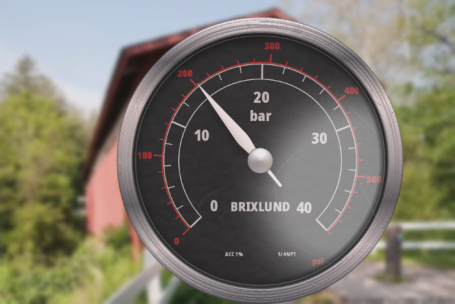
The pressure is {"value": 14, "unit": "bar"}
